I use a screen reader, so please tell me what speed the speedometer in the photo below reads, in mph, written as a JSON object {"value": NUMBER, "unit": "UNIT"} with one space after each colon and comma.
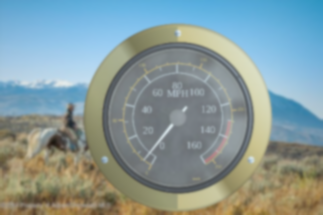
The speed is {"value": 5, "unit": "mph"}
